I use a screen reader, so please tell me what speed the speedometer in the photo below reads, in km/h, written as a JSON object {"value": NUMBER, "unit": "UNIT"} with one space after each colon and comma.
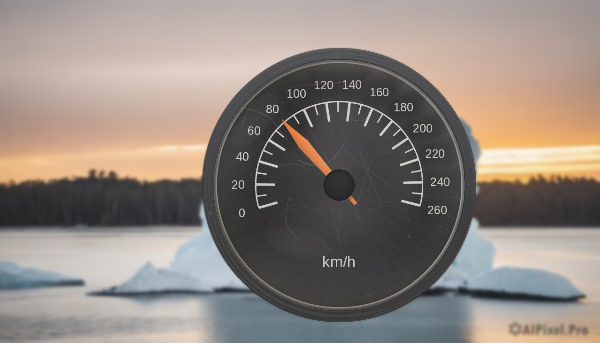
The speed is {"value": 80, "unit": "km/h"}
